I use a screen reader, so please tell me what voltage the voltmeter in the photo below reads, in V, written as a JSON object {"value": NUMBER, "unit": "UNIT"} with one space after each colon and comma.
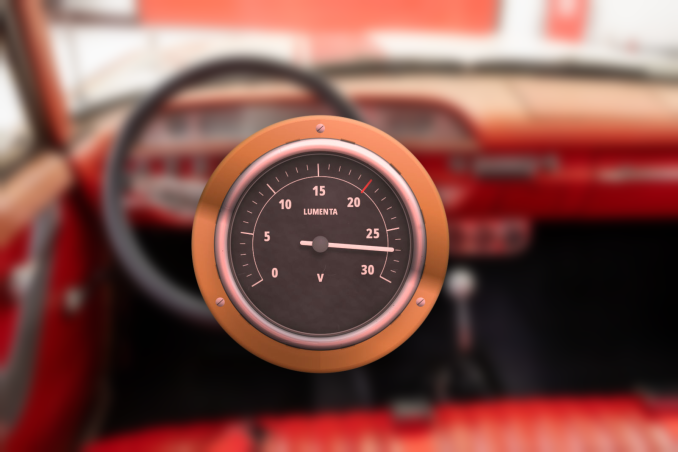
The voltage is {"value": 27, "unit": "V"}
